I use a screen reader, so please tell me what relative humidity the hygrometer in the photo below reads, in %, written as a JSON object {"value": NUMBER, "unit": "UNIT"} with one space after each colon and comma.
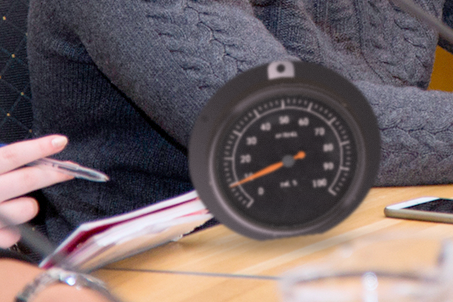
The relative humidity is {"value": 10, "unit": "%"}
